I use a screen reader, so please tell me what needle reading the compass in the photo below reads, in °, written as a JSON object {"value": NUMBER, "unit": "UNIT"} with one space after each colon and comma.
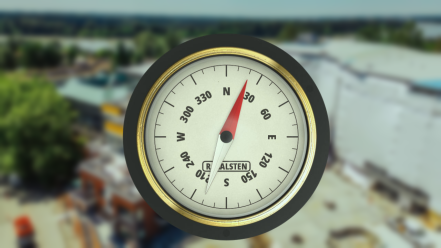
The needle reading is {"value": 20, "unit": "°"}
